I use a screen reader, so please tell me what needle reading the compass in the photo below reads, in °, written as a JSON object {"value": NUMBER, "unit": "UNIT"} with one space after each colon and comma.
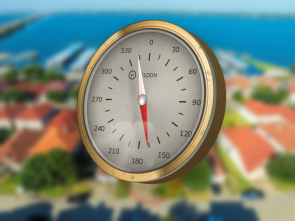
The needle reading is {"value": 165, "unit": "°"}
